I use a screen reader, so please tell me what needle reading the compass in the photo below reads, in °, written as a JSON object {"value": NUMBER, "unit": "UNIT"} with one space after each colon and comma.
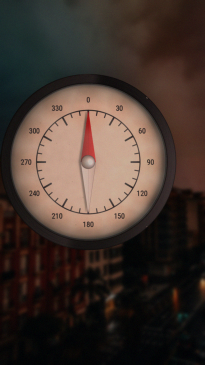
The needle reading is {"value": 0, "unit": "°"}
